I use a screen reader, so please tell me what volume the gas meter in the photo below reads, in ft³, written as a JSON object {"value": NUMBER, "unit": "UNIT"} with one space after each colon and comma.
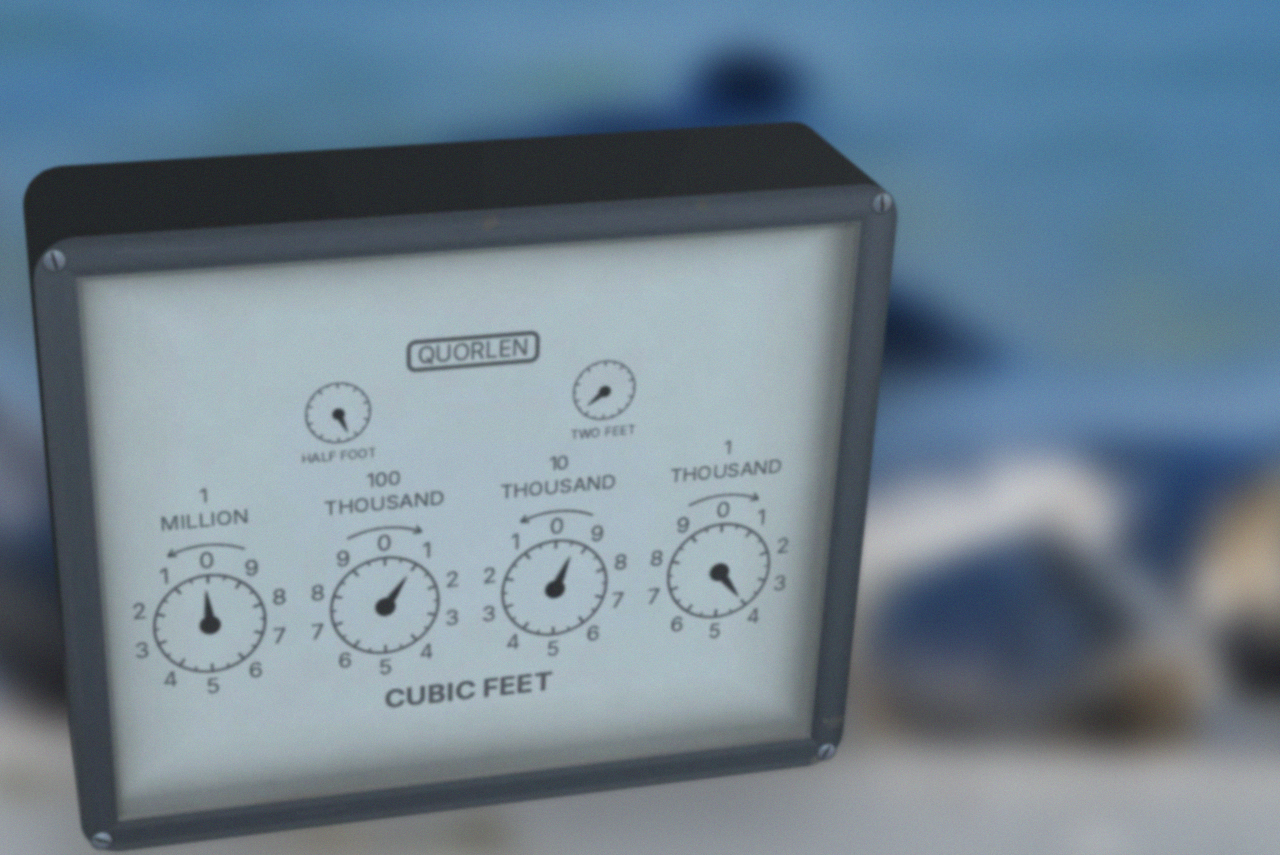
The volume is {"value": 9400, "unit": "ft³"}
